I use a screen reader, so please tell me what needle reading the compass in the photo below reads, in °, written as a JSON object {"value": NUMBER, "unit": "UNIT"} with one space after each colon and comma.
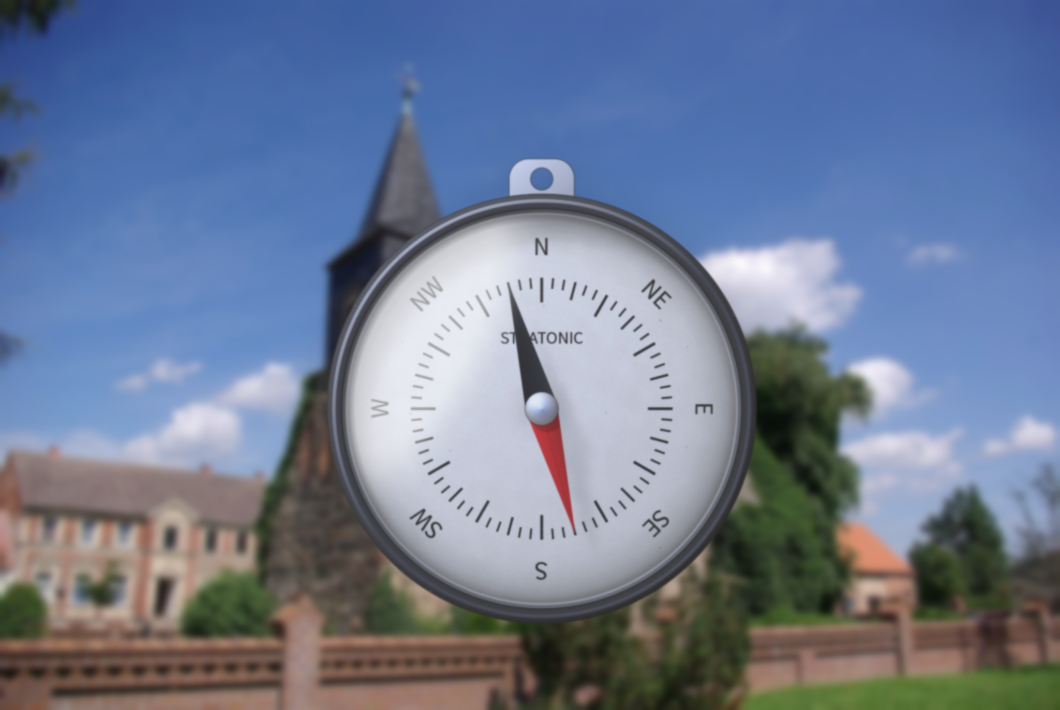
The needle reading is {"value": 165, "unit": "°"}
